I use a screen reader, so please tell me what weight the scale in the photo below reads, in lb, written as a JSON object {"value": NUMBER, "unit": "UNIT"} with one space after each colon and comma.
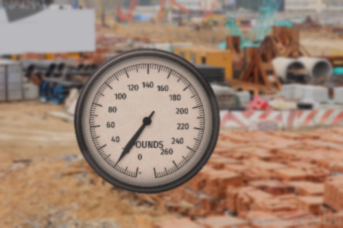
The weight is {"value": 20, "unit": "lb"}
